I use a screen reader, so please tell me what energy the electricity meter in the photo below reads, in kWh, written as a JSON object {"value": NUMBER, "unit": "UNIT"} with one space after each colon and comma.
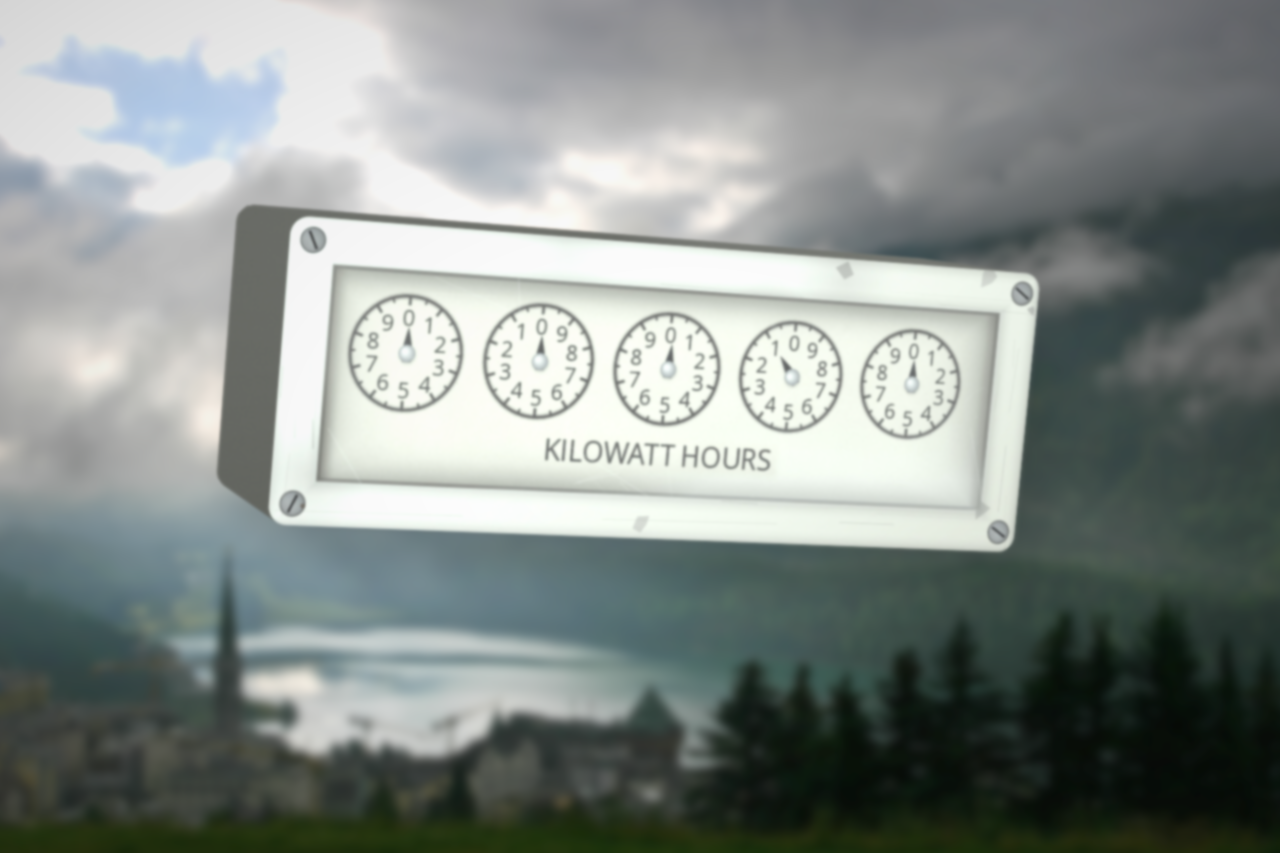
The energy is {"value": 10, "unit": "kWh"}
